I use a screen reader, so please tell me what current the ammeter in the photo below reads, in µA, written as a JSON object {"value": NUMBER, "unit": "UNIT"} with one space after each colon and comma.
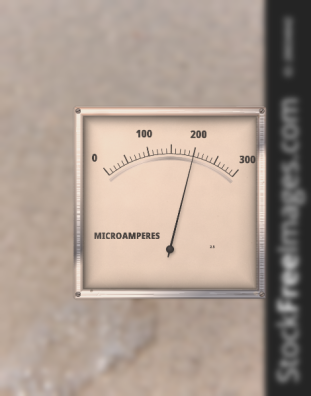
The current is {"value": 200, "unit": "µA"}
